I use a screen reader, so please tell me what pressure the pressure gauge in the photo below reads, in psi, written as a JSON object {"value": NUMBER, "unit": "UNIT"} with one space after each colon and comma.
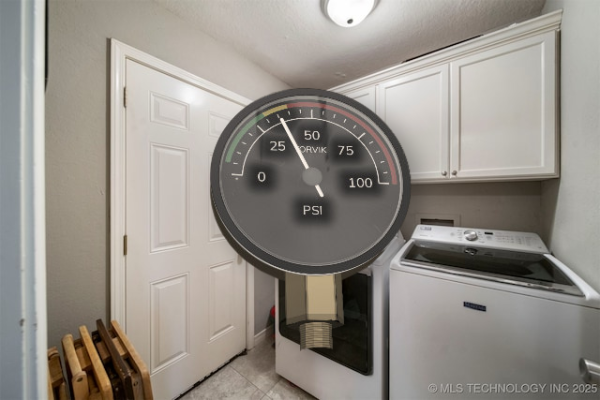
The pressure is {"value": 35, "unit": "psi"}
